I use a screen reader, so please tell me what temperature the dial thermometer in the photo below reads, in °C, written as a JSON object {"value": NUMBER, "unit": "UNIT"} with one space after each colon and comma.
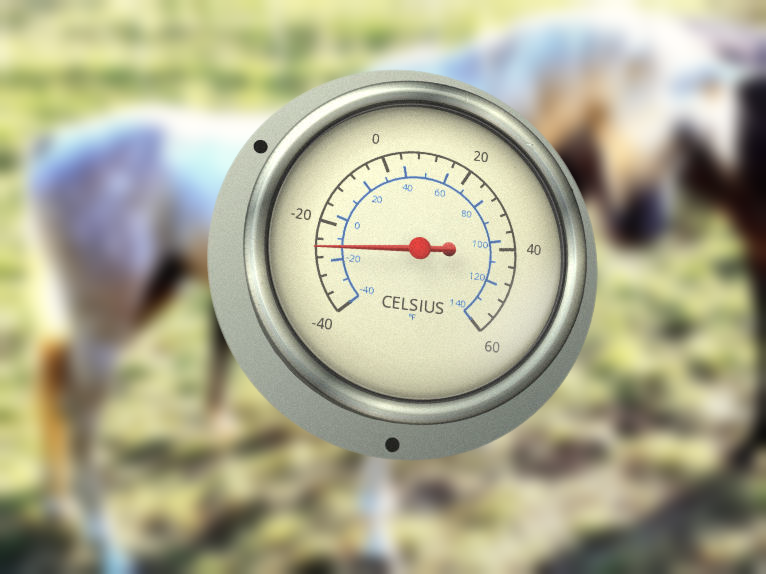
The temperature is {"value": -26, "unit": "°C"}
